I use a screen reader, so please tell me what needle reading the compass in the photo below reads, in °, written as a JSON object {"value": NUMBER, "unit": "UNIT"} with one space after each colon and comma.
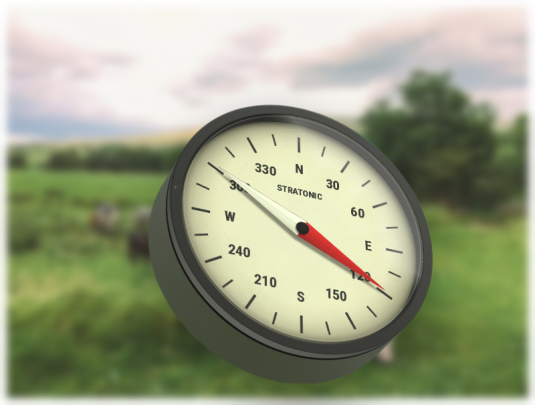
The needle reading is {"value": 120, "unit": "°"}
